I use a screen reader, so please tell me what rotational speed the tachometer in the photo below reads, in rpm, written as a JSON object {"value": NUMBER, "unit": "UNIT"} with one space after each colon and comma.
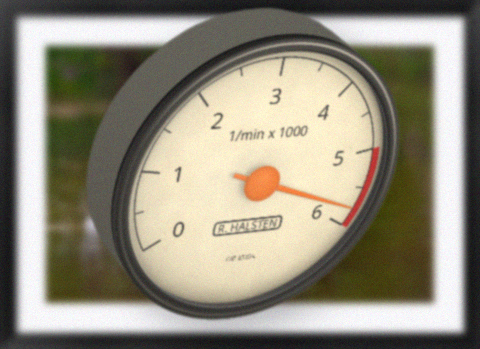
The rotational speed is {"value": 5750, "unit": "rpm"}
